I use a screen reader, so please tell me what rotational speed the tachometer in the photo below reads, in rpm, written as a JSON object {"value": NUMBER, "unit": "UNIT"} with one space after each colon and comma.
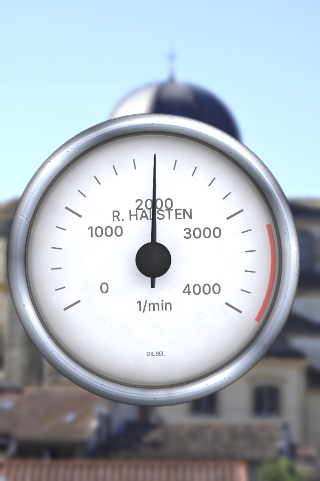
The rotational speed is {"value": 2000, "unit": "rpm"}
